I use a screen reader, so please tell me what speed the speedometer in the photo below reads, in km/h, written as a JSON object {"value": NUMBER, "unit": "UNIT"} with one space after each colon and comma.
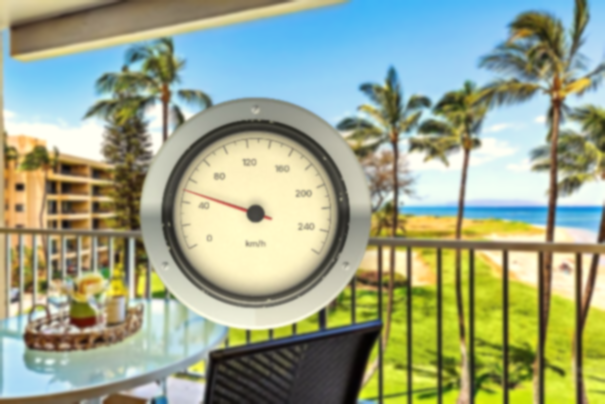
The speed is {"value": 50, "unit": "km/h"}
